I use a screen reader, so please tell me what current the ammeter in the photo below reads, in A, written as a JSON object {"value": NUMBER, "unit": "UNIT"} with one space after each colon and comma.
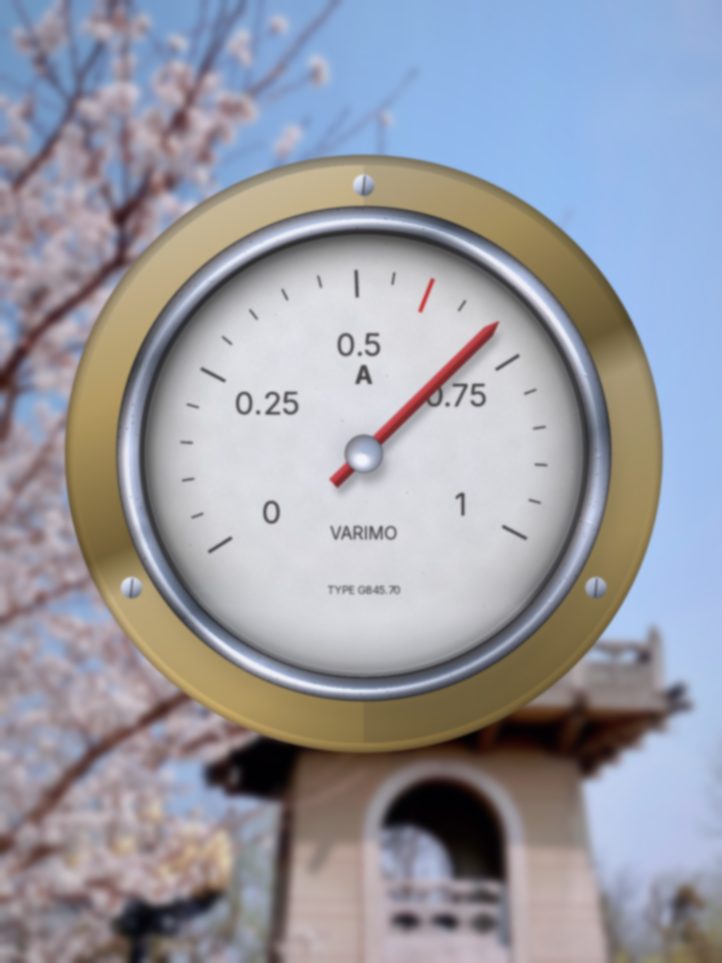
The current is {"value": 0.7, "unit": "A"}
